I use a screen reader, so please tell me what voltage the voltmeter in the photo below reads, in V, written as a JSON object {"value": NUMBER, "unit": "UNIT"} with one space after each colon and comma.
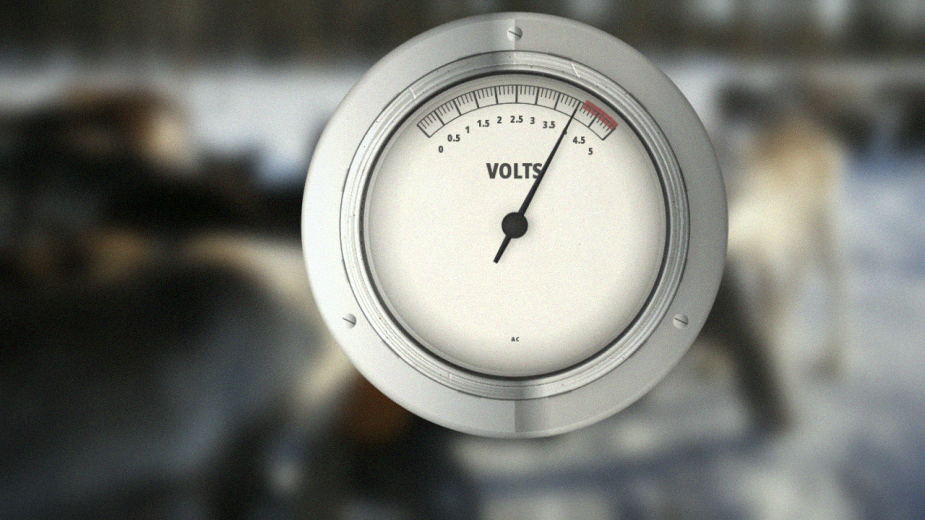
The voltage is {"value": 4, "unit": "V"}
